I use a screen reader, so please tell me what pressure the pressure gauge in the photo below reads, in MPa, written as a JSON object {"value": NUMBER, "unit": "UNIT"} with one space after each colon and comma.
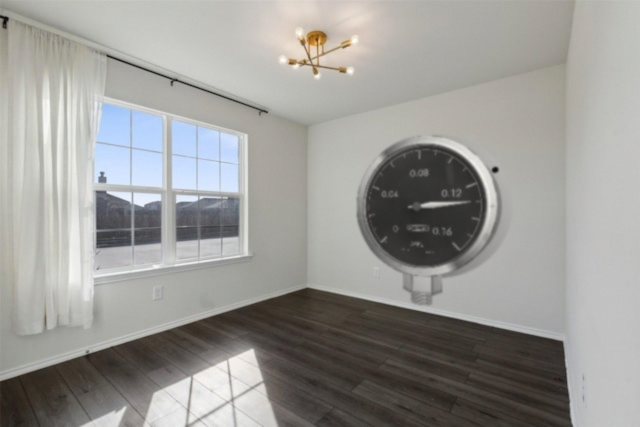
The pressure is {"value": 0.13, "unit": "MPa"}
